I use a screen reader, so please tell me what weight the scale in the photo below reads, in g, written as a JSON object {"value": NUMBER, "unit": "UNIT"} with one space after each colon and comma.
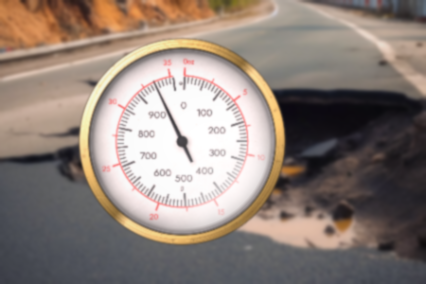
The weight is {"value": 950, "unit": "g"}
